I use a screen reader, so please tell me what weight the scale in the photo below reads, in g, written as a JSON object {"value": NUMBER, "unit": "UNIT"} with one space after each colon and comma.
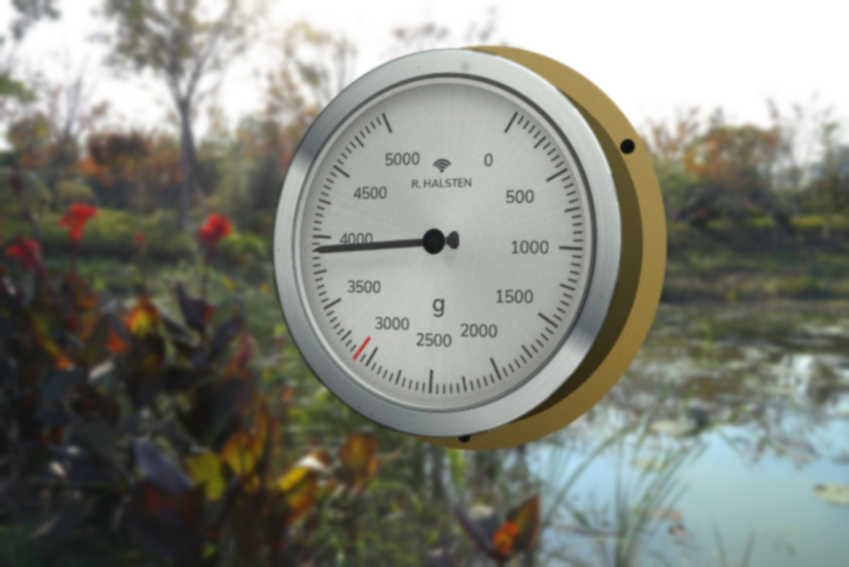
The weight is {"value": 3900, "unit": "g"}
